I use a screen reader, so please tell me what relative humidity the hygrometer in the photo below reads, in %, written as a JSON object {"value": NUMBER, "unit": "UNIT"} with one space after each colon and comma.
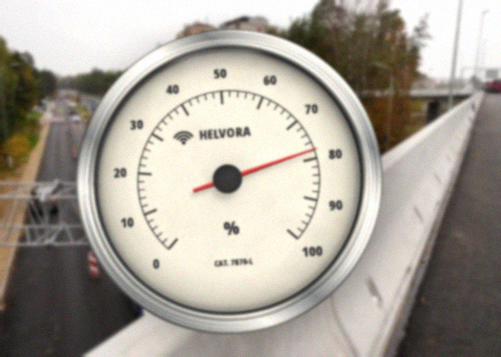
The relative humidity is {"value": 78, "unit": "%"}
